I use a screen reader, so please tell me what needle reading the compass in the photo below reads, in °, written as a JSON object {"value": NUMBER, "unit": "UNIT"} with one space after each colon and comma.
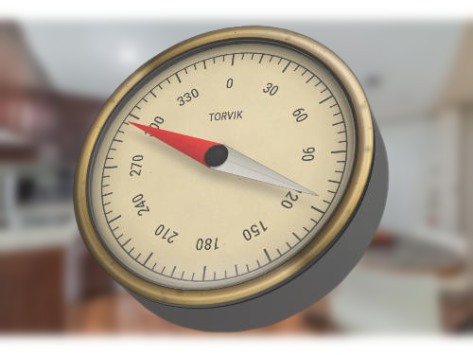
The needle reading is {"value": 295, "unit": "°"}
